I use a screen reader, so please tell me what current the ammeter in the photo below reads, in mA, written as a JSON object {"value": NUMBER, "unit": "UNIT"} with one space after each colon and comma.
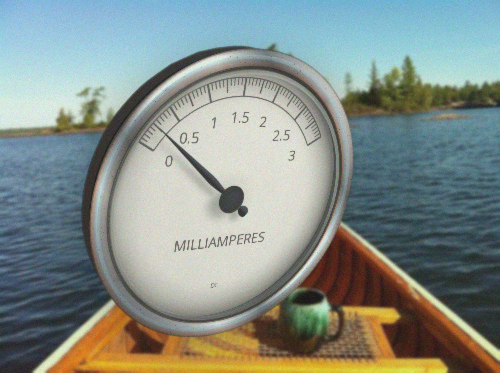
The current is {"value": 0.25, "unit": "mA"}
